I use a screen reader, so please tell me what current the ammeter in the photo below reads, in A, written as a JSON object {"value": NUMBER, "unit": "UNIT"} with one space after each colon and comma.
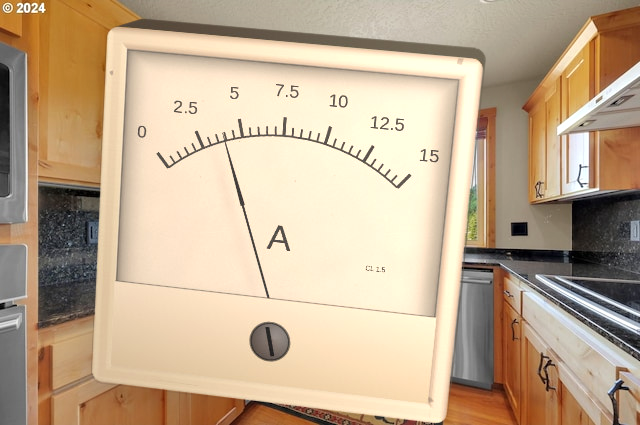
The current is {"value": 4, "unit": "A"}
